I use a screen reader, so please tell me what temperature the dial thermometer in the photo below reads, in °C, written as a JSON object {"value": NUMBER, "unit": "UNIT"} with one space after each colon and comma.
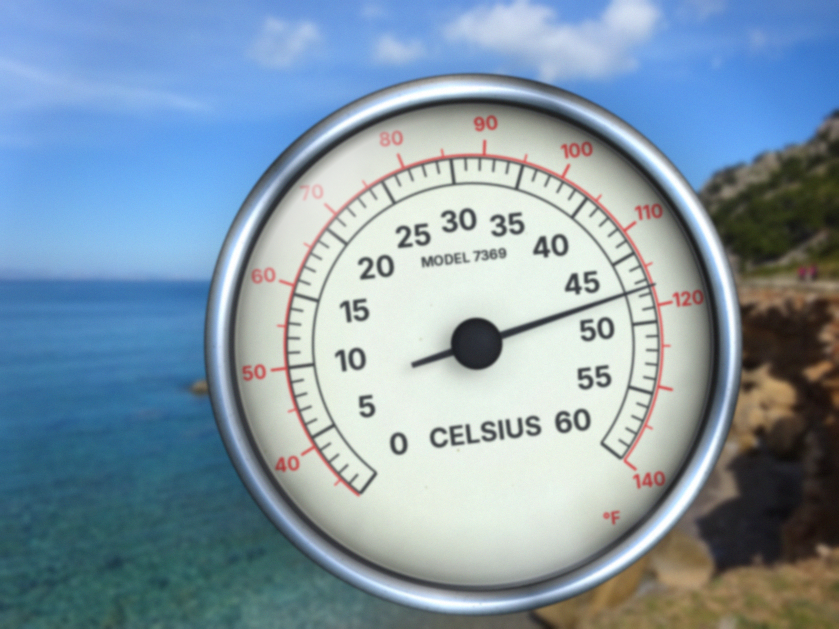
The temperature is {"value": 47.5, "unit": "°C"}
